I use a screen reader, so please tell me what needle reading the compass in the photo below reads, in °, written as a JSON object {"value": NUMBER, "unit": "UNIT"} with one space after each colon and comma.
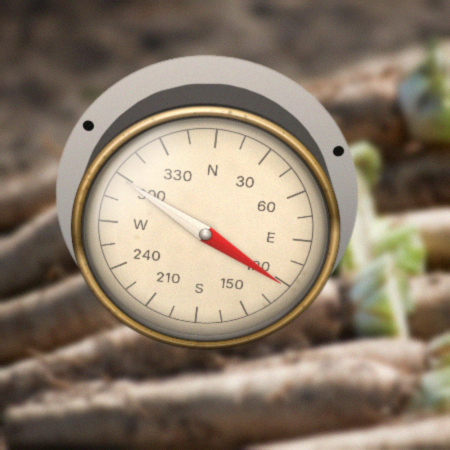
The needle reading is {"value": 120, "unit": "°"}
